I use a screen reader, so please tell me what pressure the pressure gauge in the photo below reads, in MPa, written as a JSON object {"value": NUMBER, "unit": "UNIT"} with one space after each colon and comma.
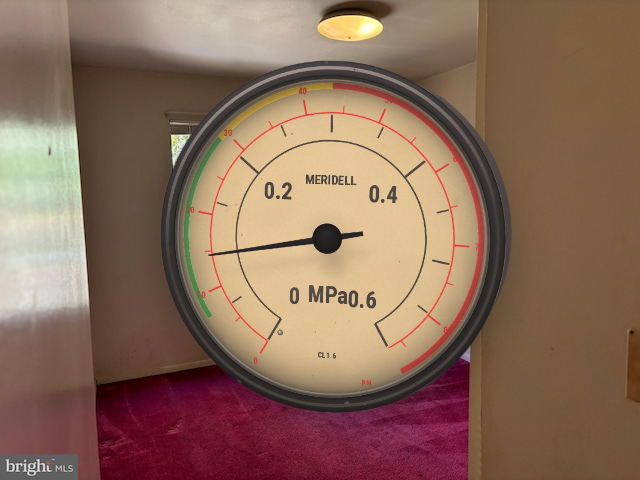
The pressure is {"value": 0.1, "unit": "MPa"}
